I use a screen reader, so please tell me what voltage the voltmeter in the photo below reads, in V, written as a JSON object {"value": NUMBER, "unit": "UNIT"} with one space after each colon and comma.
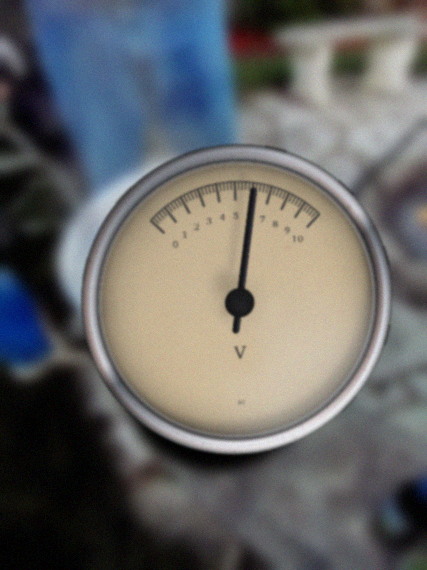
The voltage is {"value": 6, "unit": "V"}
